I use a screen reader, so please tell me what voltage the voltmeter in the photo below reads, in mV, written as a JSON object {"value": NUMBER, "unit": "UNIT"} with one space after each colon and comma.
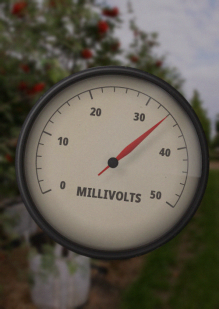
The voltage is {"value": 34, "unit": "mV"}
